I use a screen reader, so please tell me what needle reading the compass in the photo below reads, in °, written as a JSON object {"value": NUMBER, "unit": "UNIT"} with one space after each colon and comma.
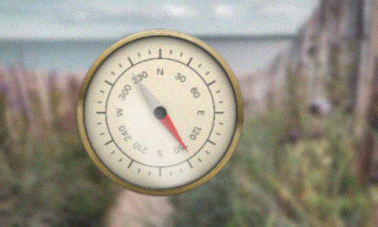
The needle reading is {"value": 145, "unit": "°"}
